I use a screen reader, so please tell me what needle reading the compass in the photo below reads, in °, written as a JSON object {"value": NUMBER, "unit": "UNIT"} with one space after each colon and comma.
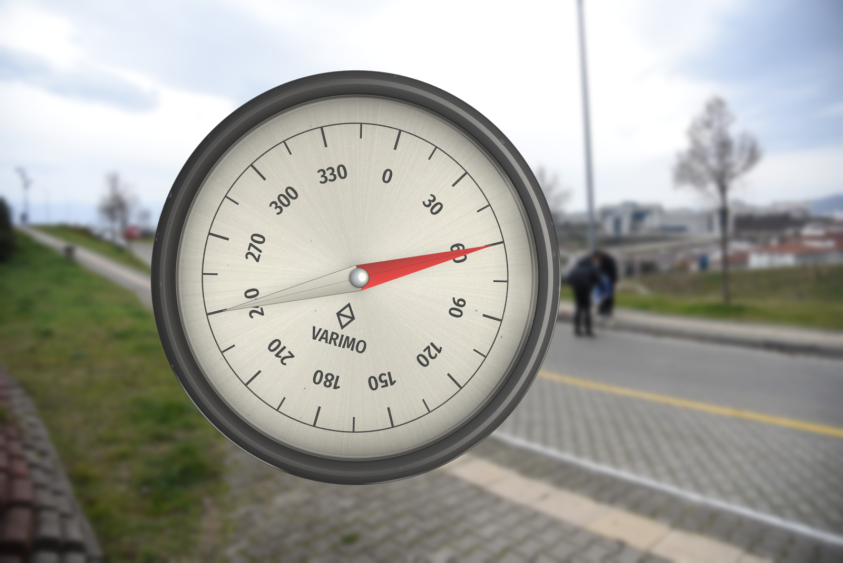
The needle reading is {"value": 60, "unit": "°"}
